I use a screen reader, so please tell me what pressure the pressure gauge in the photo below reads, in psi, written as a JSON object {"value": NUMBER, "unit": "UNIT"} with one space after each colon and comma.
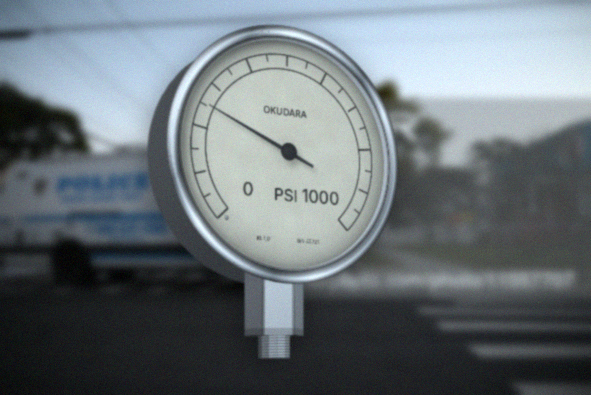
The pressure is {"value": 250, "unit": "psi"}
